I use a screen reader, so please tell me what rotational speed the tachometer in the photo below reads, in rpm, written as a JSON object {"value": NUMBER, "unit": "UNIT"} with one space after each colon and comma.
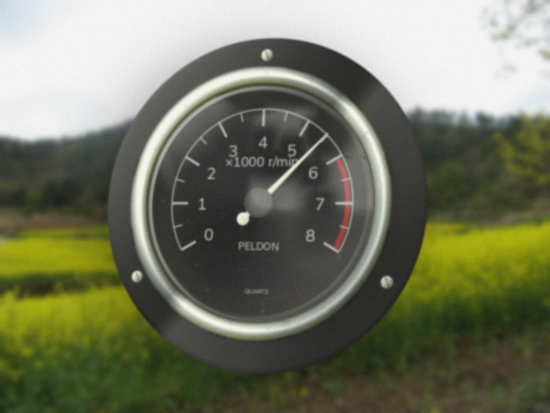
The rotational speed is {"value": 5500, "unit": "rpm"}
